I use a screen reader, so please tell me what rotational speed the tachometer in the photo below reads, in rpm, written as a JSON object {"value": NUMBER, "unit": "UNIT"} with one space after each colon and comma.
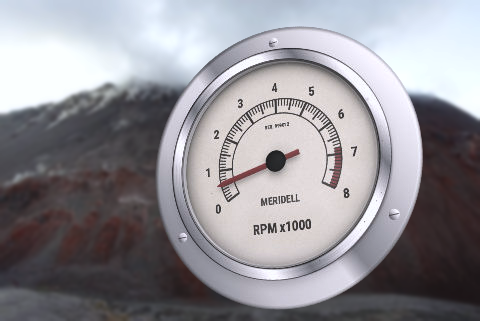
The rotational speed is {"value": 500, "unit": "rpm"}
